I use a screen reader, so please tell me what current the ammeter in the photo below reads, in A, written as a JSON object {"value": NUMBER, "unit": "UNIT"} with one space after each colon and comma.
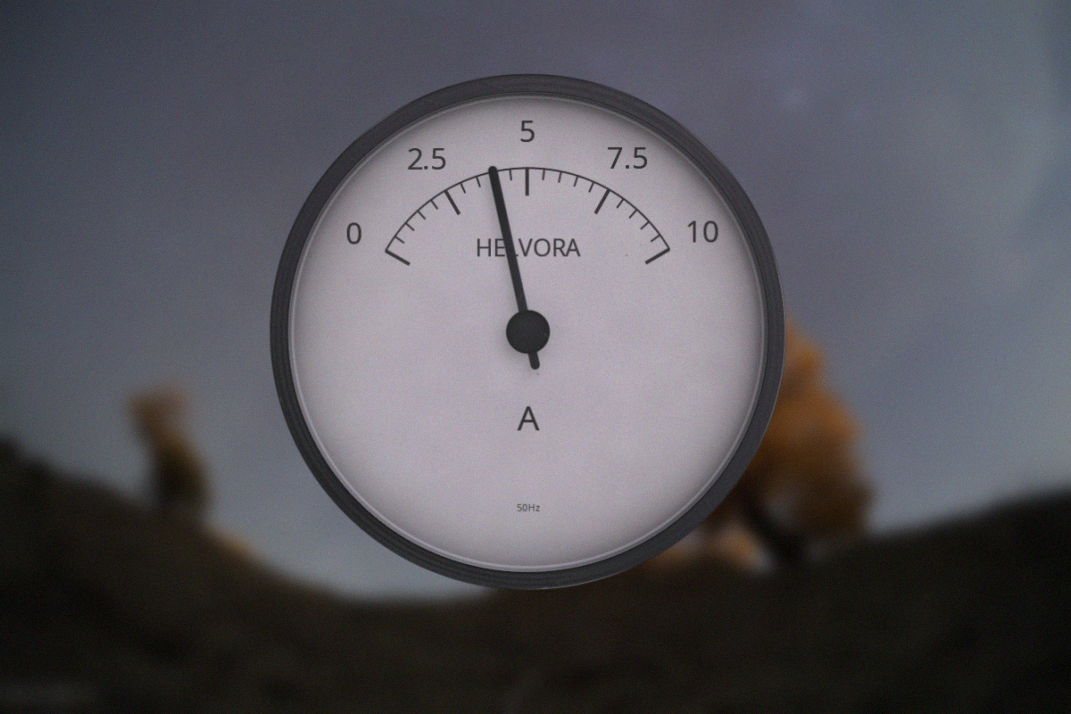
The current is {"value": 4, "unit": "A"}
